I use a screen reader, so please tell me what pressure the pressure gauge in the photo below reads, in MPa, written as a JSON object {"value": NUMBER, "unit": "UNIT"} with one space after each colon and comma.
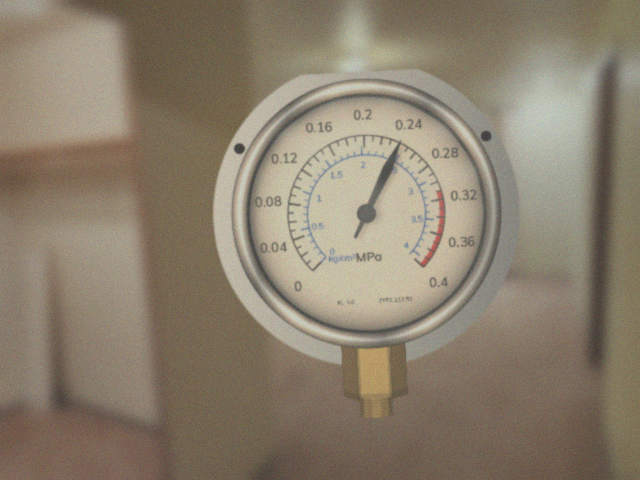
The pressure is {"value": 0.24, "unit": "MPa"}
